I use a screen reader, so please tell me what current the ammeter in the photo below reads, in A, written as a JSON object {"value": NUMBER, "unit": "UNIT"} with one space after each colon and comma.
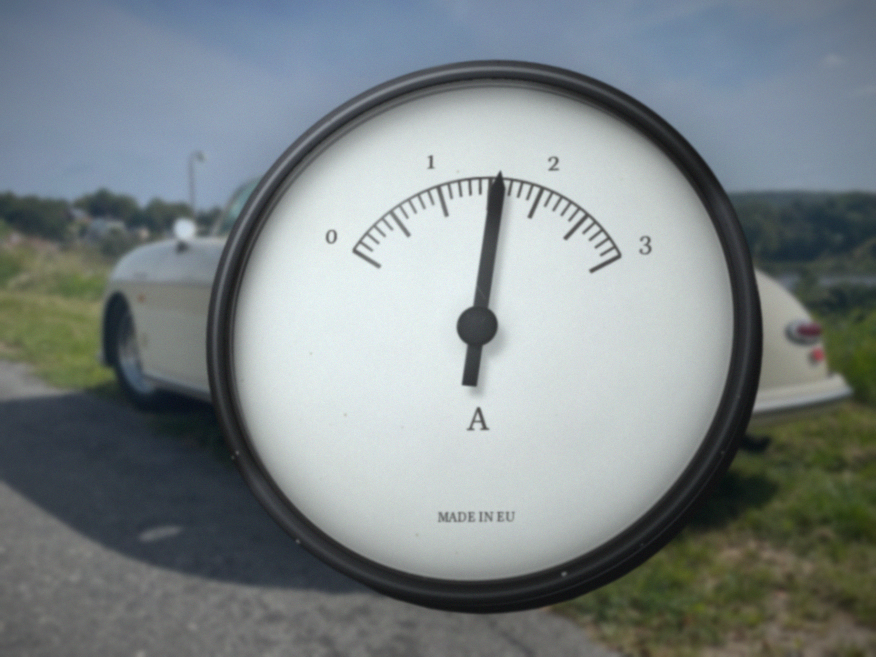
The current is {"value": 1.6, "unit": "A"}
